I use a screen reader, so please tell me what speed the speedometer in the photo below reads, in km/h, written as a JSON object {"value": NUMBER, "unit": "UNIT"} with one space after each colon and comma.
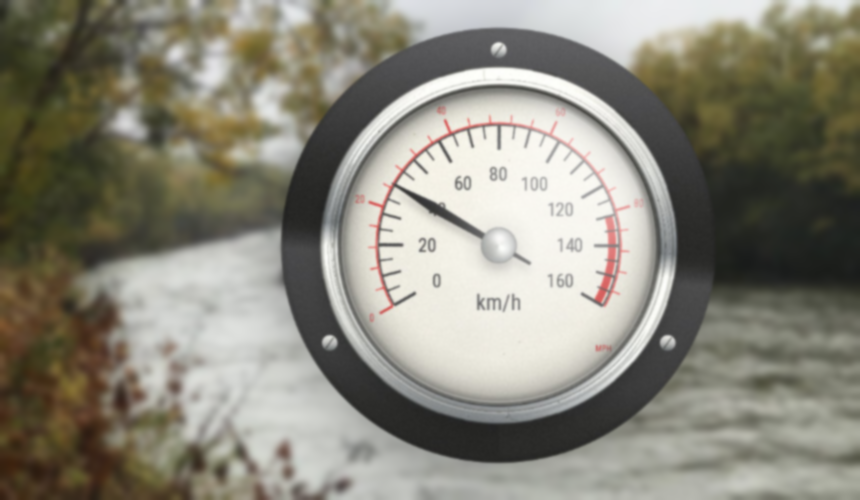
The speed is {"value": 40, "unit": "km/h"}
